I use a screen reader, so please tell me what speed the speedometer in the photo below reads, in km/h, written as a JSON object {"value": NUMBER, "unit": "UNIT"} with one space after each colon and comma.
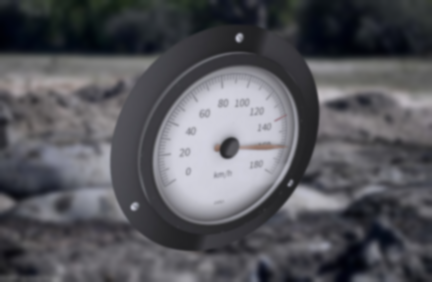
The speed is {"value": 160, "unit": "km/h"}
